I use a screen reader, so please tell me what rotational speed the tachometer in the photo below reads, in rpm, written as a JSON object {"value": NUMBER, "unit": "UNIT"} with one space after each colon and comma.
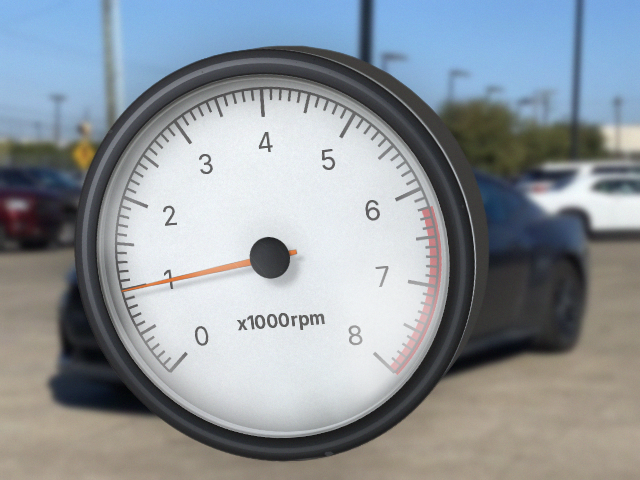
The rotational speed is {"value": 1000, "unit": "rpm"}
